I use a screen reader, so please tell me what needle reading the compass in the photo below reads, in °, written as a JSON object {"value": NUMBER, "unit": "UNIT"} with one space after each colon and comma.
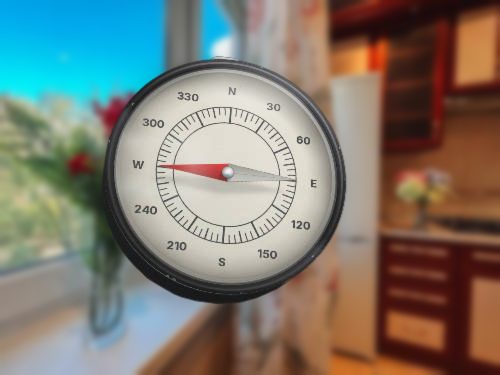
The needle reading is {"value": 270, "unit": "°"}
